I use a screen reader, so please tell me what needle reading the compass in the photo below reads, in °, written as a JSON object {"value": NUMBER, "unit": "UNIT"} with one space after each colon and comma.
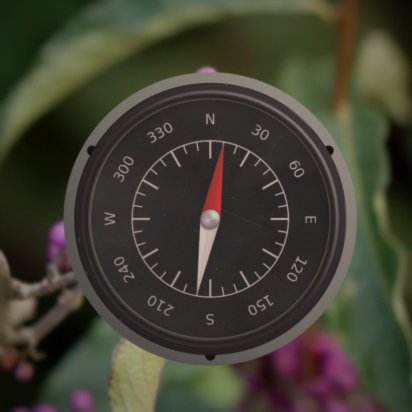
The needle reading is {"value": 10, "unit": "°"}
